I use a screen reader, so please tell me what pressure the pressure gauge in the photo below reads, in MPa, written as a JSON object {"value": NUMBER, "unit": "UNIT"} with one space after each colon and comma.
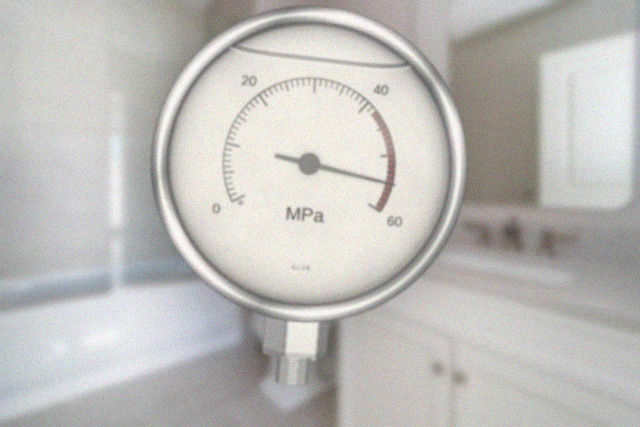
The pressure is {"value": 55, "unit": "MPa"}
